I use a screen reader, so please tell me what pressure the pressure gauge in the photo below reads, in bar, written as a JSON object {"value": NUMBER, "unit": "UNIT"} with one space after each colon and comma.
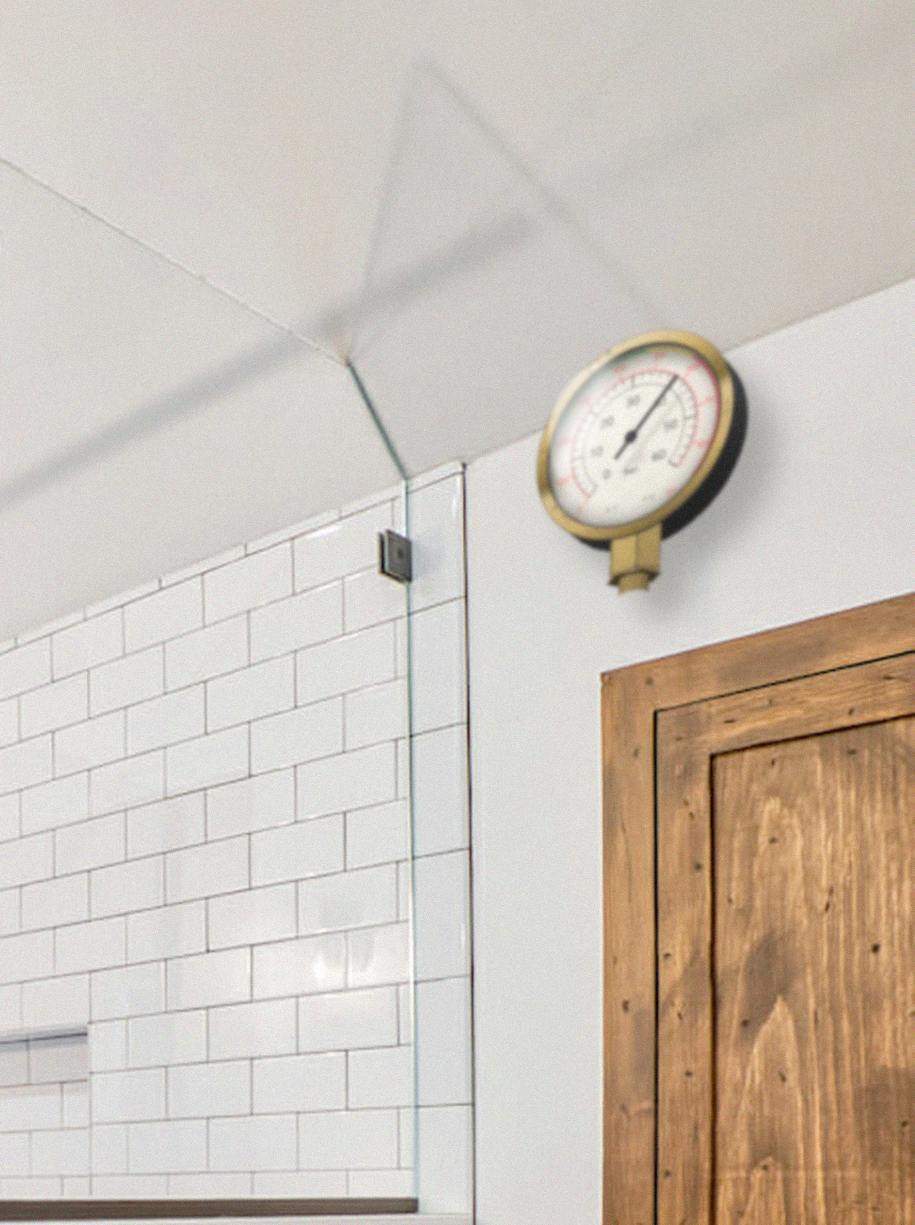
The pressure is {"value": 40, "unit": "bar"}
